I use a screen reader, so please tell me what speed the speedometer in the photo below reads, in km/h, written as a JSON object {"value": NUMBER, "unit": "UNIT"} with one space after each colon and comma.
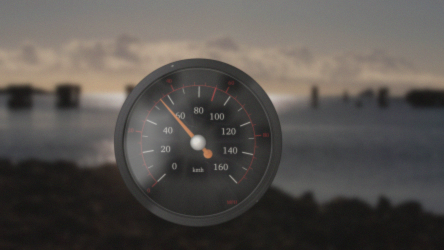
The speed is {"value": 55, "unit": "km/h"}
